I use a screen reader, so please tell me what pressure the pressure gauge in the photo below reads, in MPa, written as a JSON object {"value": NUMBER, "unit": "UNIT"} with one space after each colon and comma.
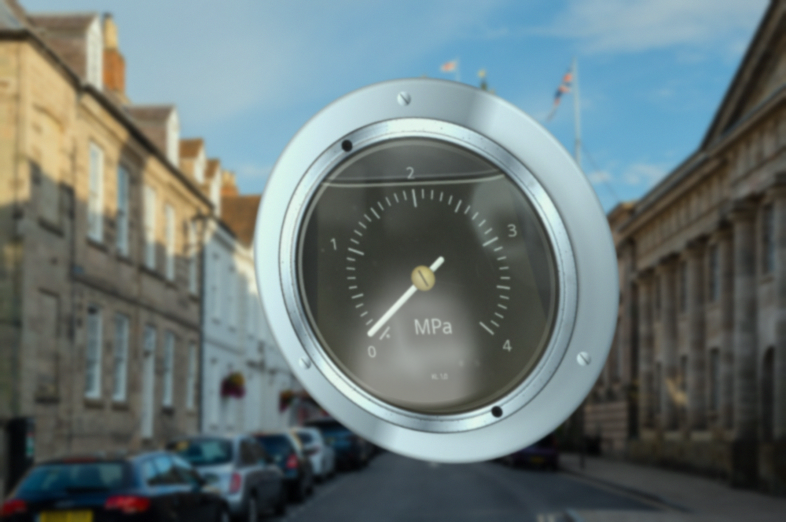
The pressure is {"value": 0.1, "unit": "MPa"}
